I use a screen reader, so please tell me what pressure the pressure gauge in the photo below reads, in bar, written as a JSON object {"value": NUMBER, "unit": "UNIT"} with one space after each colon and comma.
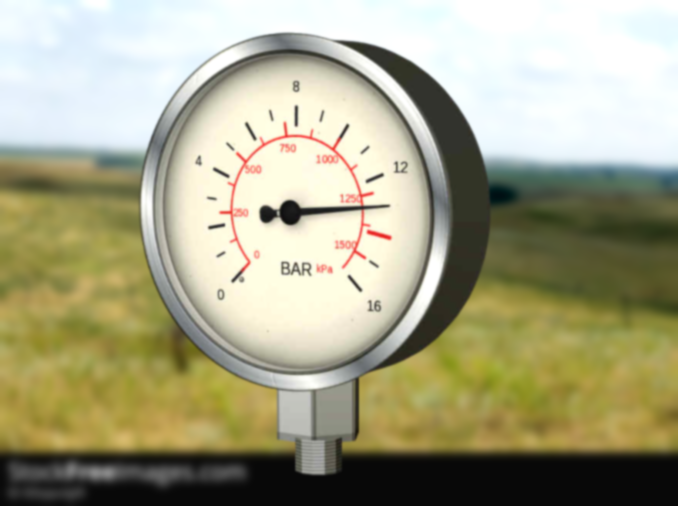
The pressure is {"value": 13, "unit": "bar"}
